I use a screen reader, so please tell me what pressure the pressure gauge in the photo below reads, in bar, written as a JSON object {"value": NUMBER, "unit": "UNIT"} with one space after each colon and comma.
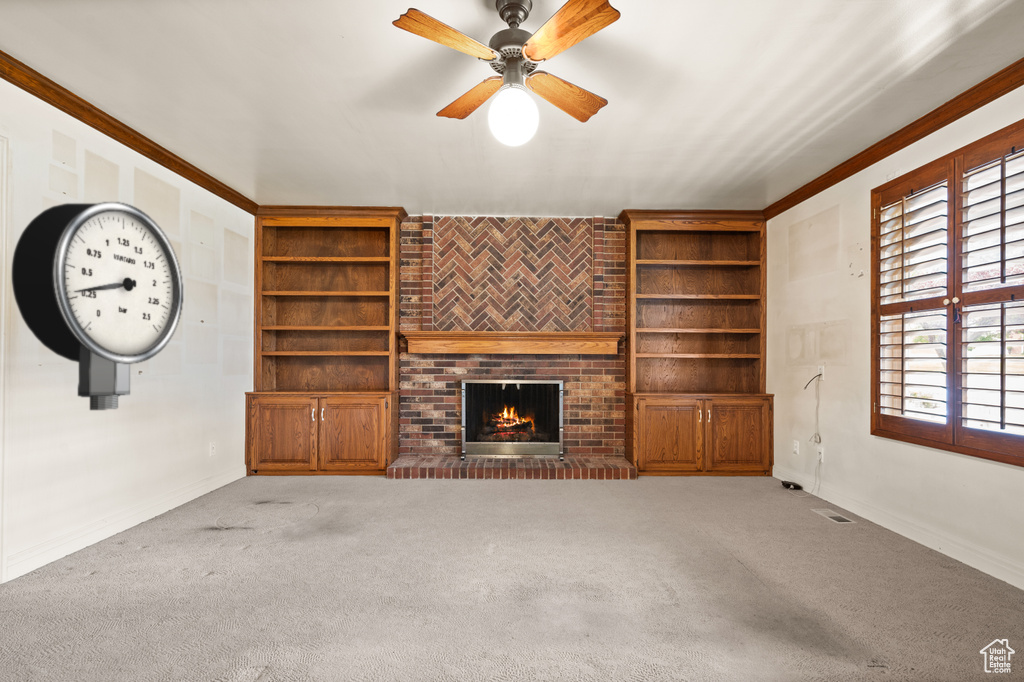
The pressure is {"value": 0.3, "unit": "bar"}
